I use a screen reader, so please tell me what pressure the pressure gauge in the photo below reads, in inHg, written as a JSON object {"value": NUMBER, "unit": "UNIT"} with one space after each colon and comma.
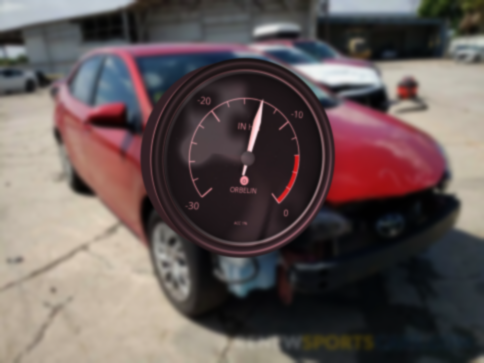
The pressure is {"value": -14, "unit": "inHg"}
